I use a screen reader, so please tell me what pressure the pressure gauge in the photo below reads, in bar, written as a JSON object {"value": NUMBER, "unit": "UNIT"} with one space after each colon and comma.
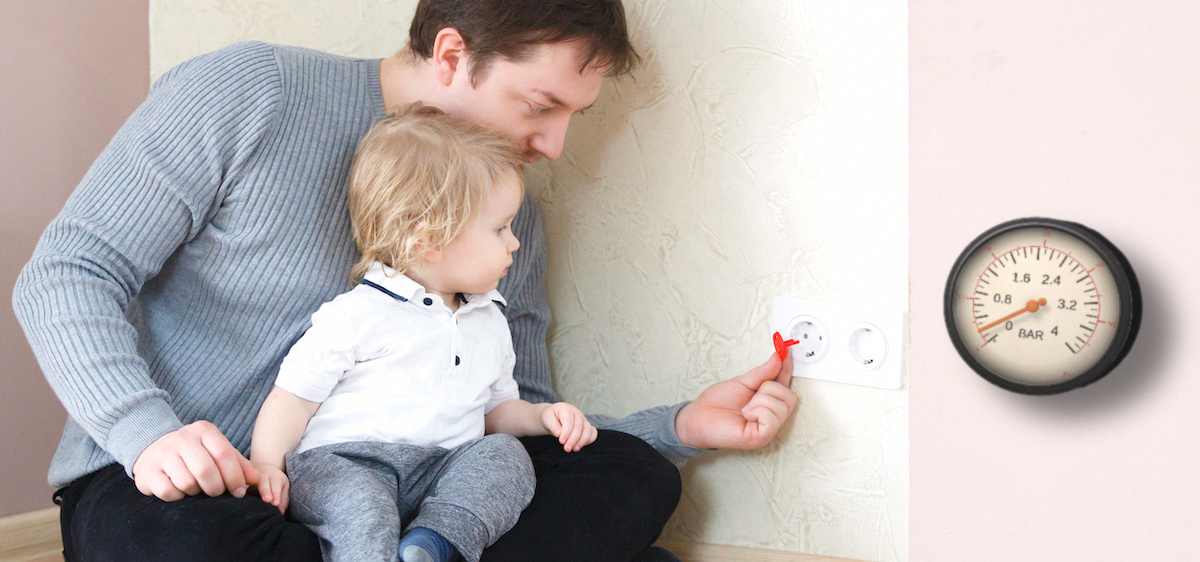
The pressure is {"value": 0.2, "unit": "bar"}
